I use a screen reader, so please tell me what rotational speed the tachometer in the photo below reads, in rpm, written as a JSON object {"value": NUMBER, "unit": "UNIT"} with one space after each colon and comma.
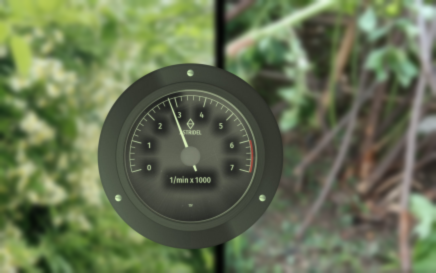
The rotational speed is {"value": 2800, "unit": "rpm"}
